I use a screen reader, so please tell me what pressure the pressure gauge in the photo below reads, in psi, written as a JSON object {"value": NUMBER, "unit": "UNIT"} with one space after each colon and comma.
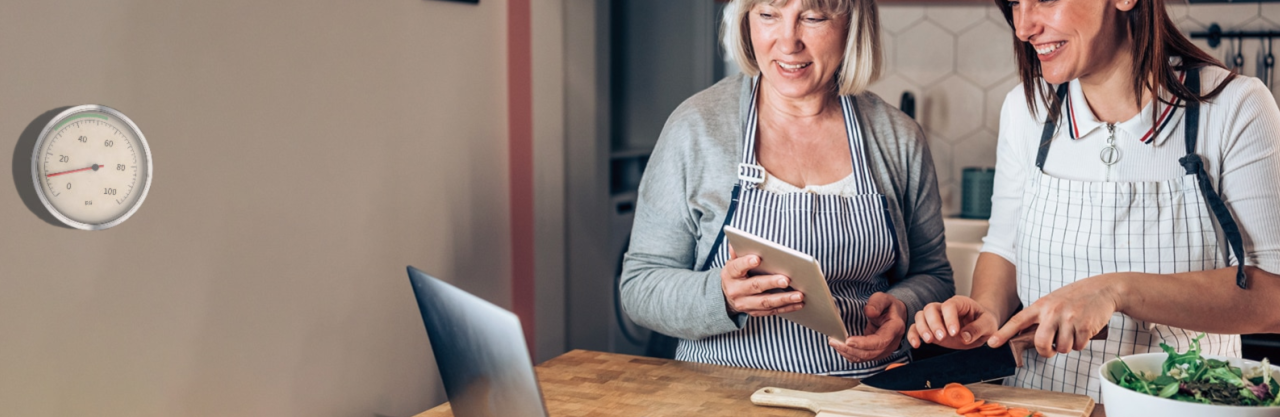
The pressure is {"value": 10, "unit": "psi"}
